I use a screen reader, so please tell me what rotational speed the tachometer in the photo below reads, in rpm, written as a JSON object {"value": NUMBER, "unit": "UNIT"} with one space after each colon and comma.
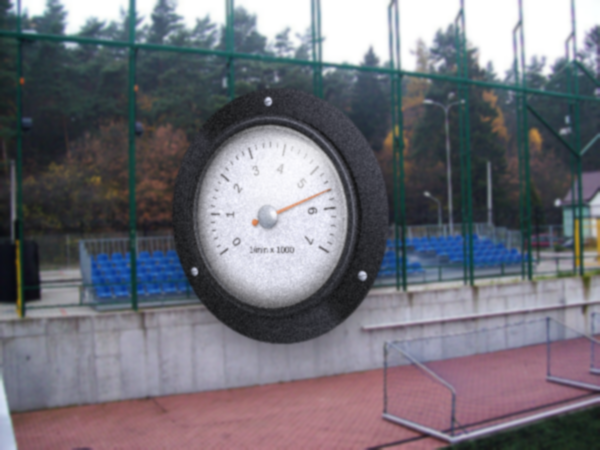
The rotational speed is {"value": 5600, "unit": "rpm"}
